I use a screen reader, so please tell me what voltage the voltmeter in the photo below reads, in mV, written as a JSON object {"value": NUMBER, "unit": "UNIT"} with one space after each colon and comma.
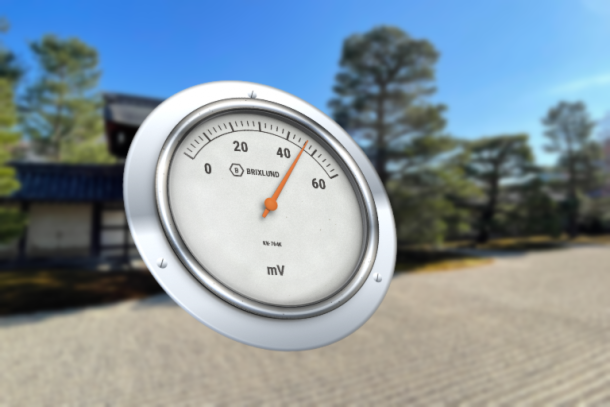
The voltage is {"value": 46, "unit": "mV"}
